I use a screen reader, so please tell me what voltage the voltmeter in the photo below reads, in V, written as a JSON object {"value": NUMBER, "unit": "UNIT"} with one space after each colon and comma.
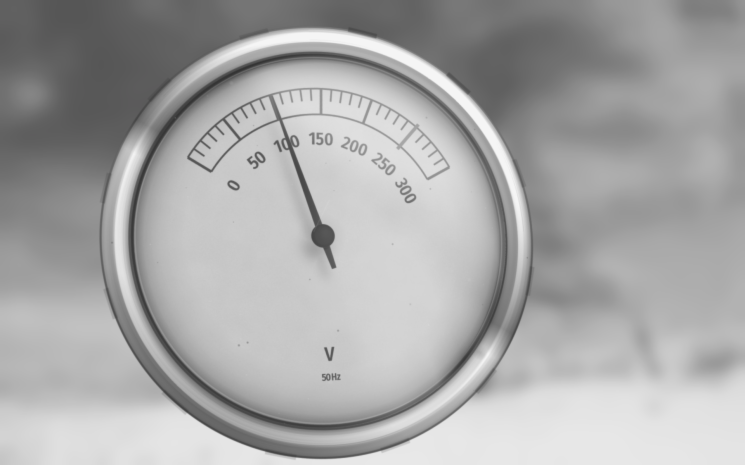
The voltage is {"value": 100, "unit": "V"}
